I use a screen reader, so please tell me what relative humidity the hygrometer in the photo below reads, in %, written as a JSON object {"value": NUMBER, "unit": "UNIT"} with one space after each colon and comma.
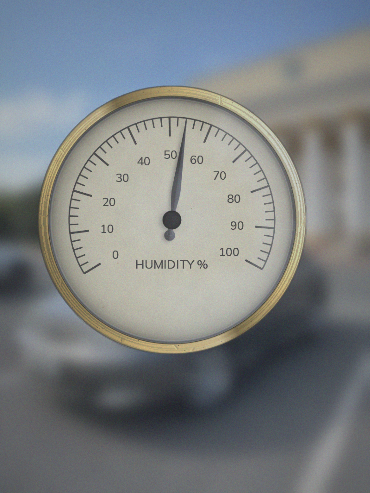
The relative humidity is {"value": 54, "unit": "%"}
